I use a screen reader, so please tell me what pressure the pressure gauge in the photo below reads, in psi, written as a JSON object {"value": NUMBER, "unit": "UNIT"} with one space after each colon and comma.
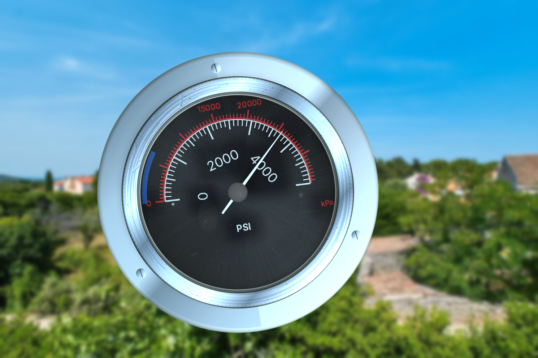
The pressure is {"value": 3700, "unit": "psi"}
